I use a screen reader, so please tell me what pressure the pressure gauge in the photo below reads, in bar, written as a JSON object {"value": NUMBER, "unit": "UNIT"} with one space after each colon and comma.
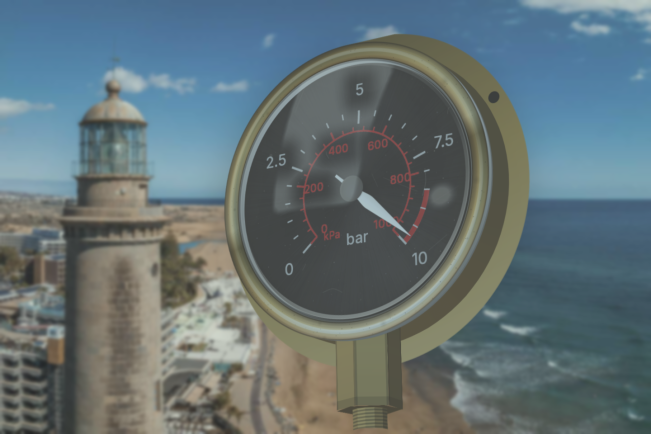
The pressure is {"value": 9.75, "unit": "bar"}
